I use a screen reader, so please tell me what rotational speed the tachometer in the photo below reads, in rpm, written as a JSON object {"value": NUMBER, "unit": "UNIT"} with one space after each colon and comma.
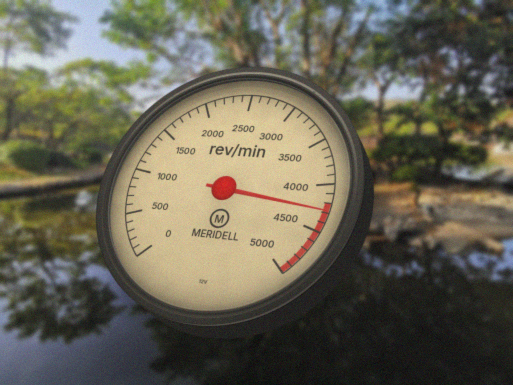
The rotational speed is {"value": 4300, "unit": "rpm"}
